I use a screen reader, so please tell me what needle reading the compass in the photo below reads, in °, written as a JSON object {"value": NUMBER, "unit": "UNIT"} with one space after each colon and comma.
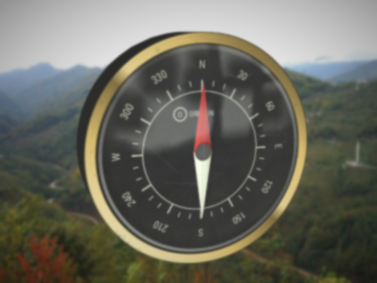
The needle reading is {"value": 0, "unit": "°"}
